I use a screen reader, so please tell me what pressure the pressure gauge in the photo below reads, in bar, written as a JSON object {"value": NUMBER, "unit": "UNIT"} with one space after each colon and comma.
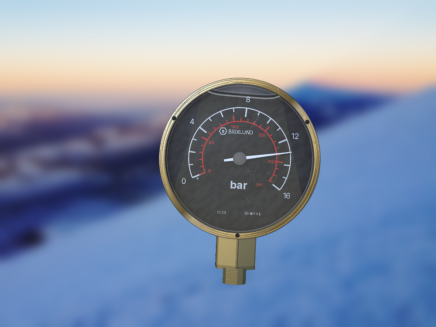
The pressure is {"value": 13, "unit": "bar"}
